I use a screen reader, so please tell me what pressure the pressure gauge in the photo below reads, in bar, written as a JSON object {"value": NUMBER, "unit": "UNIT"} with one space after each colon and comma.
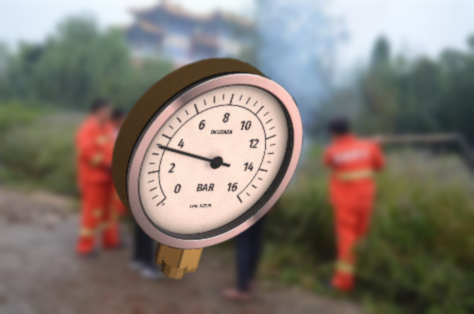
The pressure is {"value": 3.5, "unit": "bar"}
